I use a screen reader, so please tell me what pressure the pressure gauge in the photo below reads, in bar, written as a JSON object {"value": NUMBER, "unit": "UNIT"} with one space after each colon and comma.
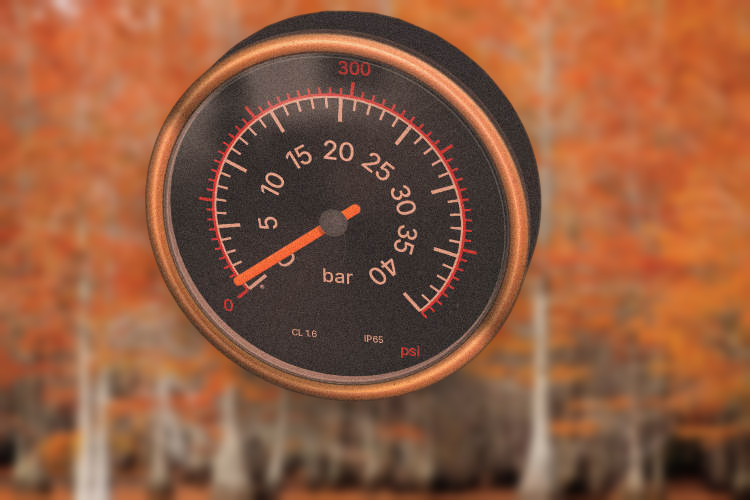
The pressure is {"value": 1, "unit": "bar"}
